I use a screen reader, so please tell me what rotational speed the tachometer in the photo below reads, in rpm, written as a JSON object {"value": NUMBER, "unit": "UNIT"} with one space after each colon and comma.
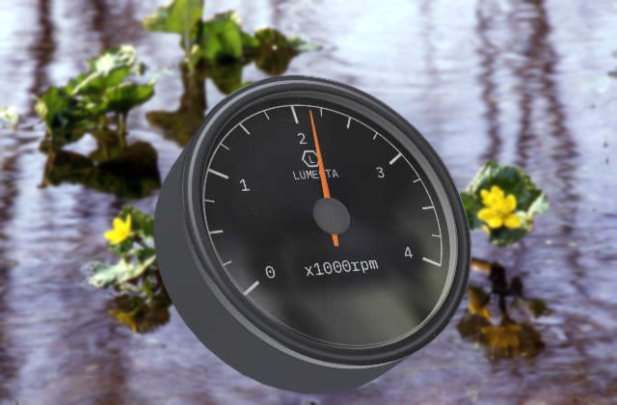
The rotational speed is {"value": 2125, "unit": "rpm"}
